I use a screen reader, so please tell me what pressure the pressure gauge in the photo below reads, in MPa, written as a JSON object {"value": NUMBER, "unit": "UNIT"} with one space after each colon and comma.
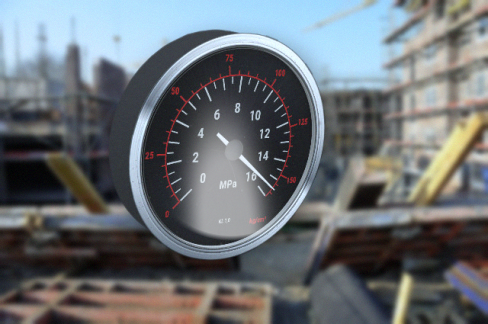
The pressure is {"value": 15.5, "unit": "MPa"}
